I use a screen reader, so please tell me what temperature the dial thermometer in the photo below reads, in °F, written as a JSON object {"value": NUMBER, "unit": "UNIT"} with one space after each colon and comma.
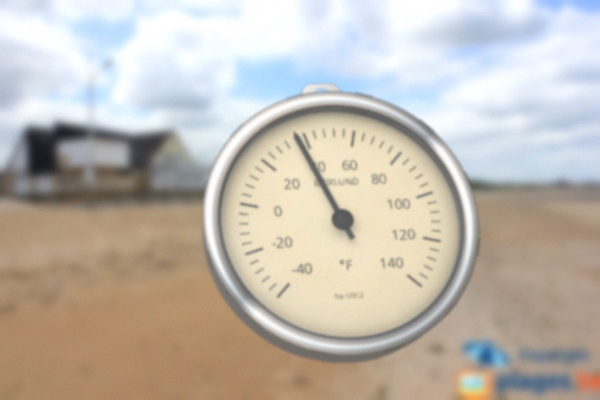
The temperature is {"value": 36, "unit": "°F"}
